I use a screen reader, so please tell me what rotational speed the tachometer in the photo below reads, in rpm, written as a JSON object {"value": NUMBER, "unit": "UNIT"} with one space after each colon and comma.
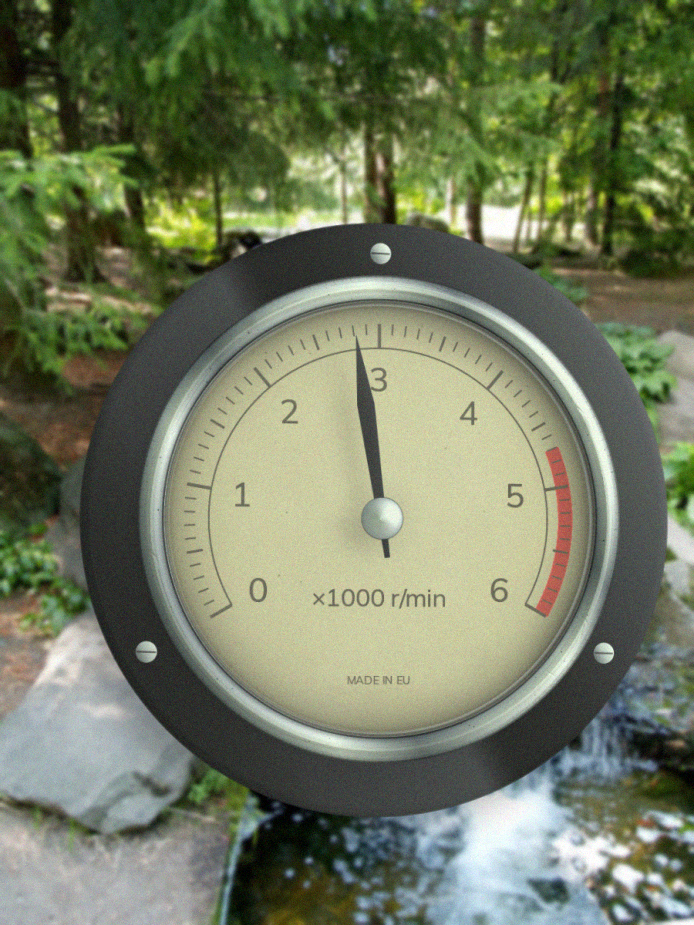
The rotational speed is {"value": 2800, "unit": "rpm"}
